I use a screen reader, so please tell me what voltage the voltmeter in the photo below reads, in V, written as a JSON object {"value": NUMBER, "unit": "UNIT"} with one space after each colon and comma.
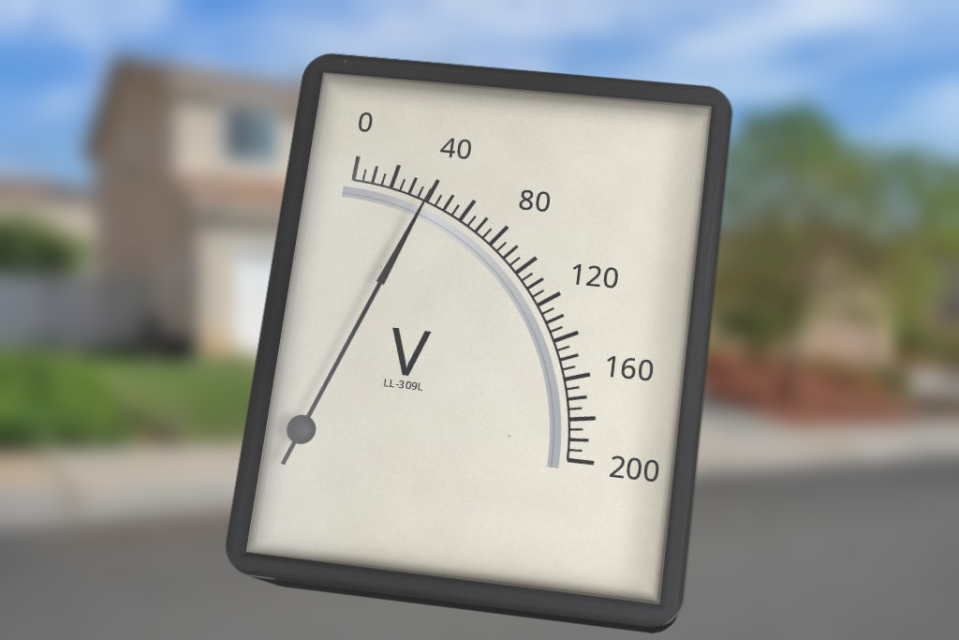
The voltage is {"value": 40, "unit": "V"}
